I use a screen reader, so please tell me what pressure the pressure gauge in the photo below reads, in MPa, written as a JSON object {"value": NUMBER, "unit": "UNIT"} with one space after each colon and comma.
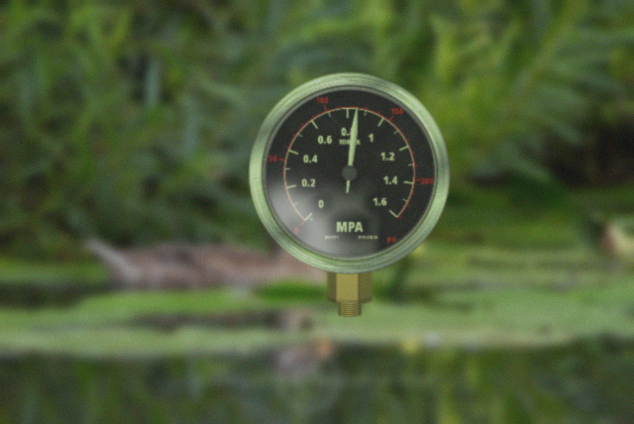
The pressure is {"value": 0.85, "unit": "MPa"}
